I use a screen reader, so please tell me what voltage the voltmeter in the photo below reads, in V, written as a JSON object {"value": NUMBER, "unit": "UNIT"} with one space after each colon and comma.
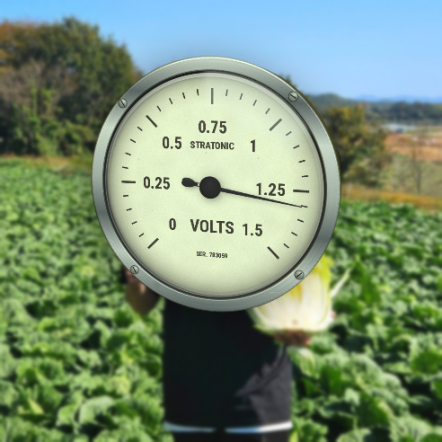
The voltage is {"value": 1.3, "unit": "V"}
